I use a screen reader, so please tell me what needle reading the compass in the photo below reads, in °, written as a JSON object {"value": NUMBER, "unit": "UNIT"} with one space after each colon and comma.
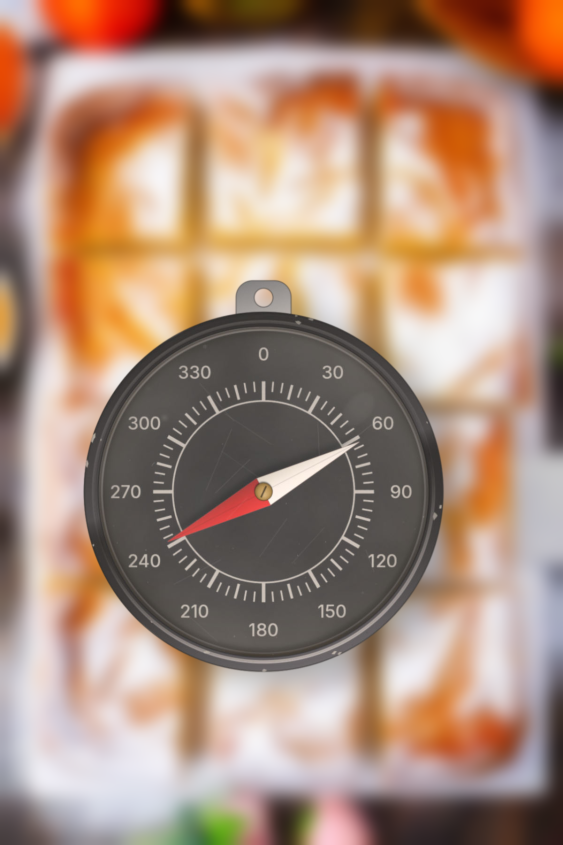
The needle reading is {"value": 242.5, "unit": "°"}
